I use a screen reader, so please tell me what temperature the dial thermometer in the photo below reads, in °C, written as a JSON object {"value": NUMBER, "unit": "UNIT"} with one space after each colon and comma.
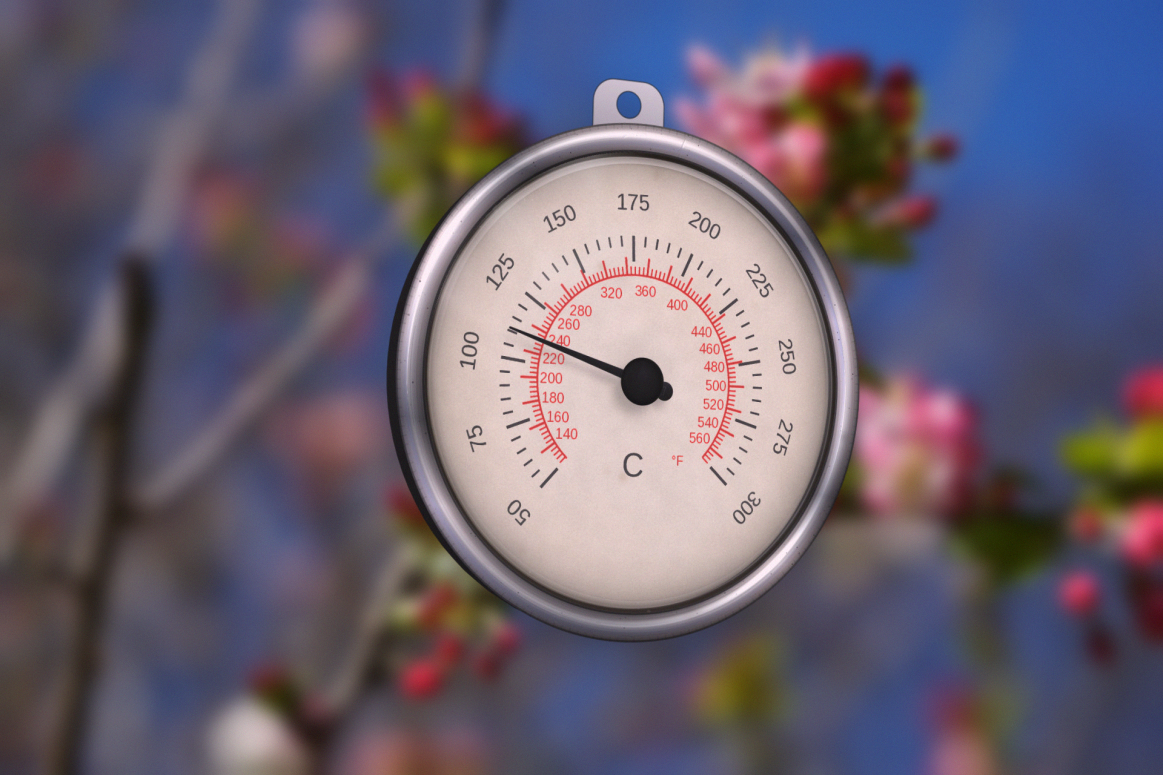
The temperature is {"value": 110, "unit": "°C"}
